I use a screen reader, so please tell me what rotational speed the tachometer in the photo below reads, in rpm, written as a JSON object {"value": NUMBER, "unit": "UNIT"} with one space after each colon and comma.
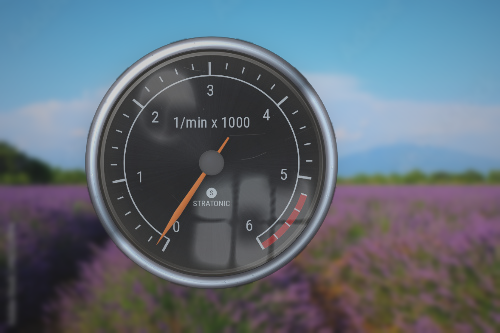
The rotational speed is {"value": 100, "unit": "rpm"}
